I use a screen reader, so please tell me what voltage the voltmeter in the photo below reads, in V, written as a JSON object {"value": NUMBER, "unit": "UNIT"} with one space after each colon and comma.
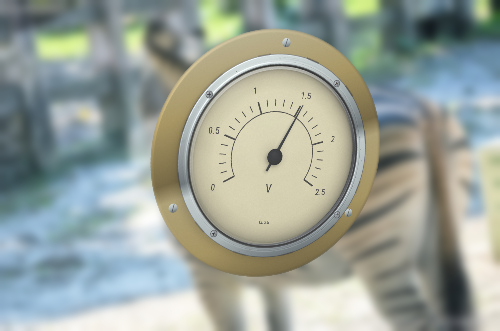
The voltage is {"value": 1.5, "unit": "V"}
